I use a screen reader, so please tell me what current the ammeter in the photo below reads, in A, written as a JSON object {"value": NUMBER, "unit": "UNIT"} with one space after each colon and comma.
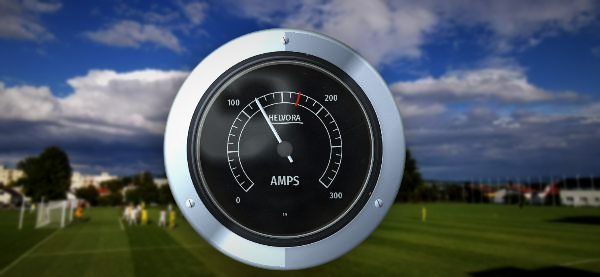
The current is {"value": 120, "unit": "A"}
